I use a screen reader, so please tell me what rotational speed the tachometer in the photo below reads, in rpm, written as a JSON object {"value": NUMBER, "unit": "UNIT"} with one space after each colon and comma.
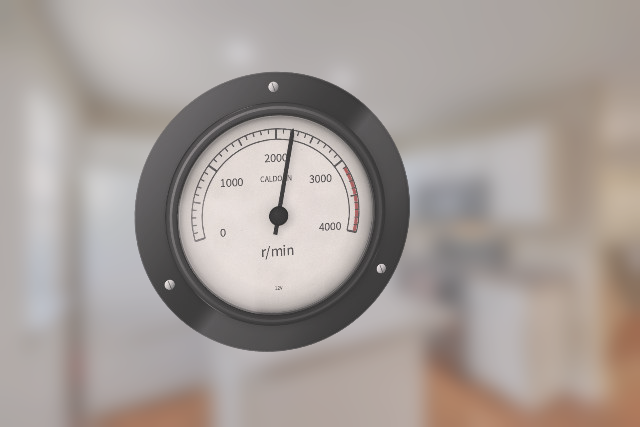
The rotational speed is {"value": 2200, "unit": "rpm"}
